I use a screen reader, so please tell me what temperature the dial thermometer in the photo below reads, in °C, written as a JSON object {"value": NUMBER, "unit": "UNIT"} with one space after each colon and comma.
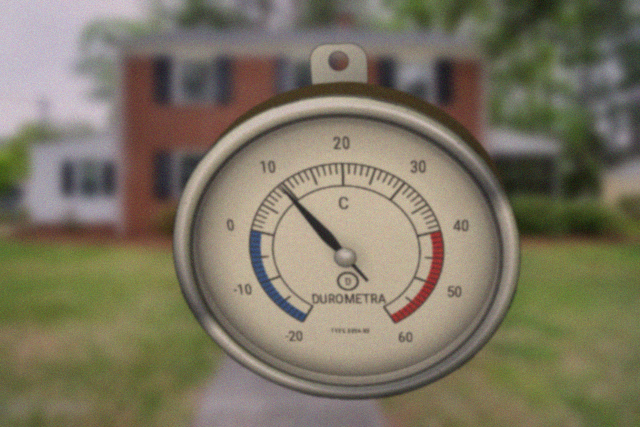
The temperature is {"value": 10, "unit": "°C"}
